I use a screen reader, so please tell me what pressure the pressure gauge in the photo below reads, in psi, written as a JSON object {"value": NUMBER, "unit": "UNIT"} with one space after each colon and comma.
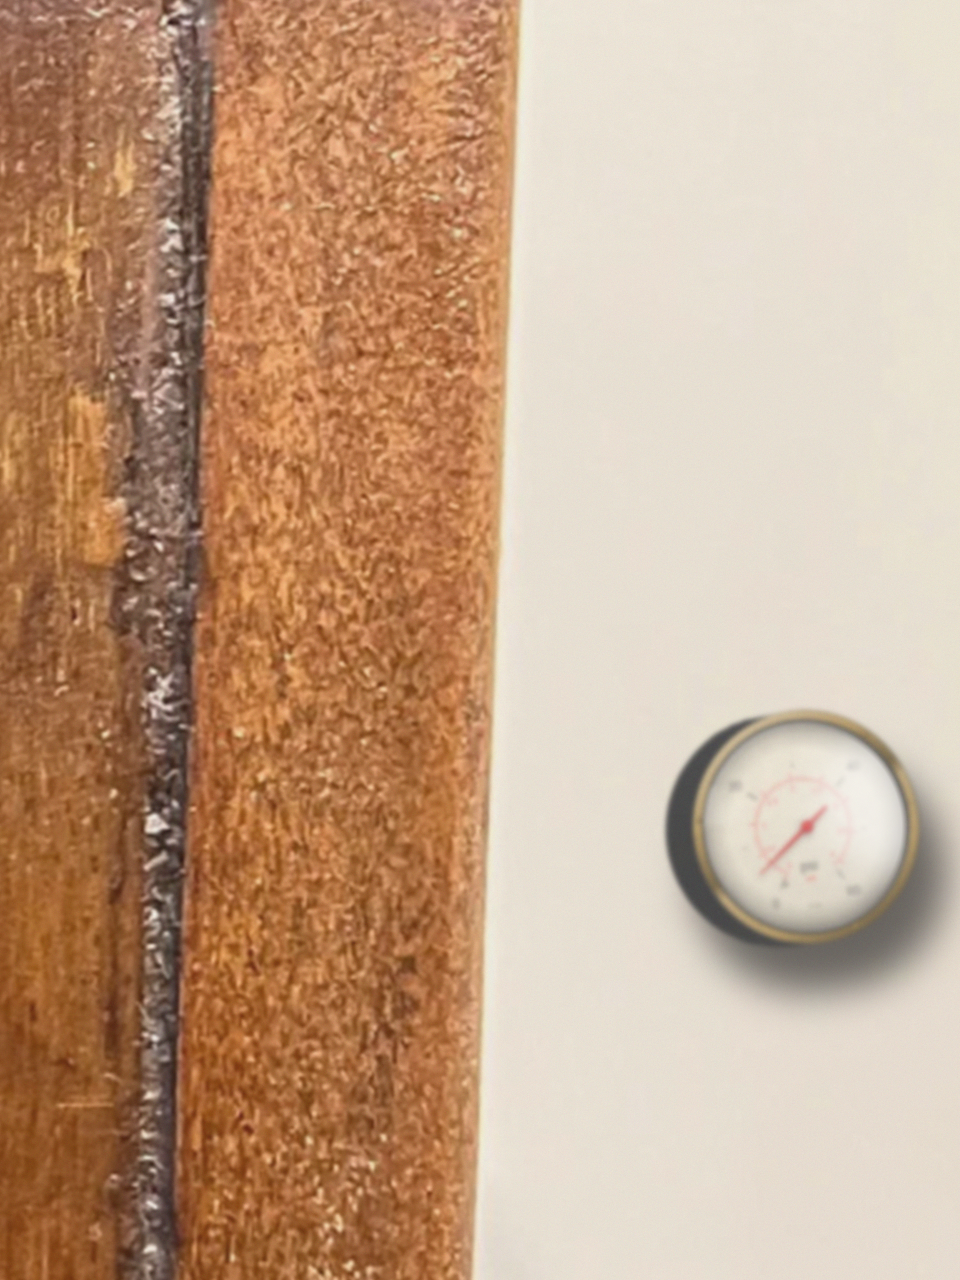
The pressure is {"value": 5, "unit": "psi"}
